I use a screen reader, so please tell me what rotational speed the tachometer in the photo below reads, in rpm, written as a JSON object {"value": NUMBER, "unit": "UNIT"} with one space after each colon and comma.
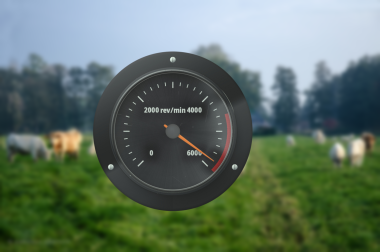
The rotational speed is {"value": 5800, "unit": "rpm"}
